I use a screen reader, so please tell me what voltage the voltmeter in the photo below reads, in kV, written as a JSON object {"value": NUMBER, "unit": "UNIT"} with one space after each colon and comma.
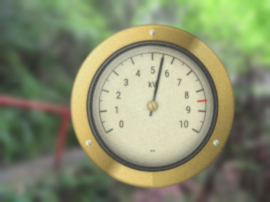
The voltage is {"value": 5.5, "unit": "kV"}
